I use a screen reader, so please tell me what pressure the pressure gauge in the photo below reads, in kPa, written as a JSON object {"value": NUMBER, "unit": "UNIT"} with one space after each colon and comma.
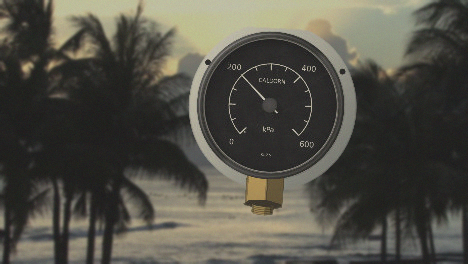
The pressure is {"value": 200, "unit": "kPa"}
